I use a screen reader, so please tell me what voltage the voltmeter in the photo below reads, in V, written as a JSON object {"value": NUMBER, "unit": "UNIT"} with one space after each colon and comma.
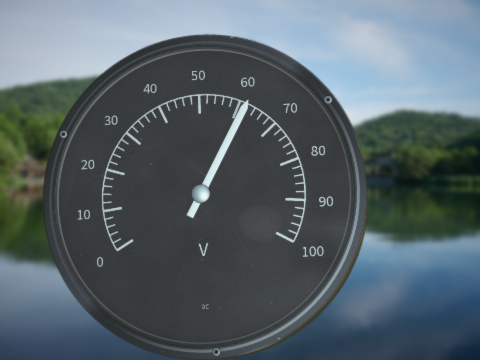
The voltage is {"value": 62, "unit": "V"}
